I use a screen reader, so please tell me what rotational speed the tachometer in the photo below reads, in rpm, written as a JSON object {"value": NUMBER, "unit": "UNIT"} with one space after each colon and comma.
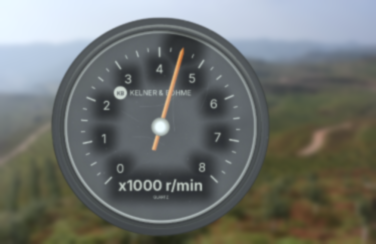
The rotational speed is {"value": 4500, "unit": "rpm"}
